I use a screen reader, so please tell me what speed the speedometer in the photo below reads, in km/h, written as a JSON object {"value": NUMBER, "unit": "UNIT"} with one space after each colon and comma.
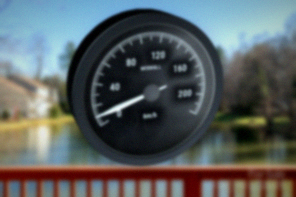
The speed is {"value": 10, "unit": "km/h"}
